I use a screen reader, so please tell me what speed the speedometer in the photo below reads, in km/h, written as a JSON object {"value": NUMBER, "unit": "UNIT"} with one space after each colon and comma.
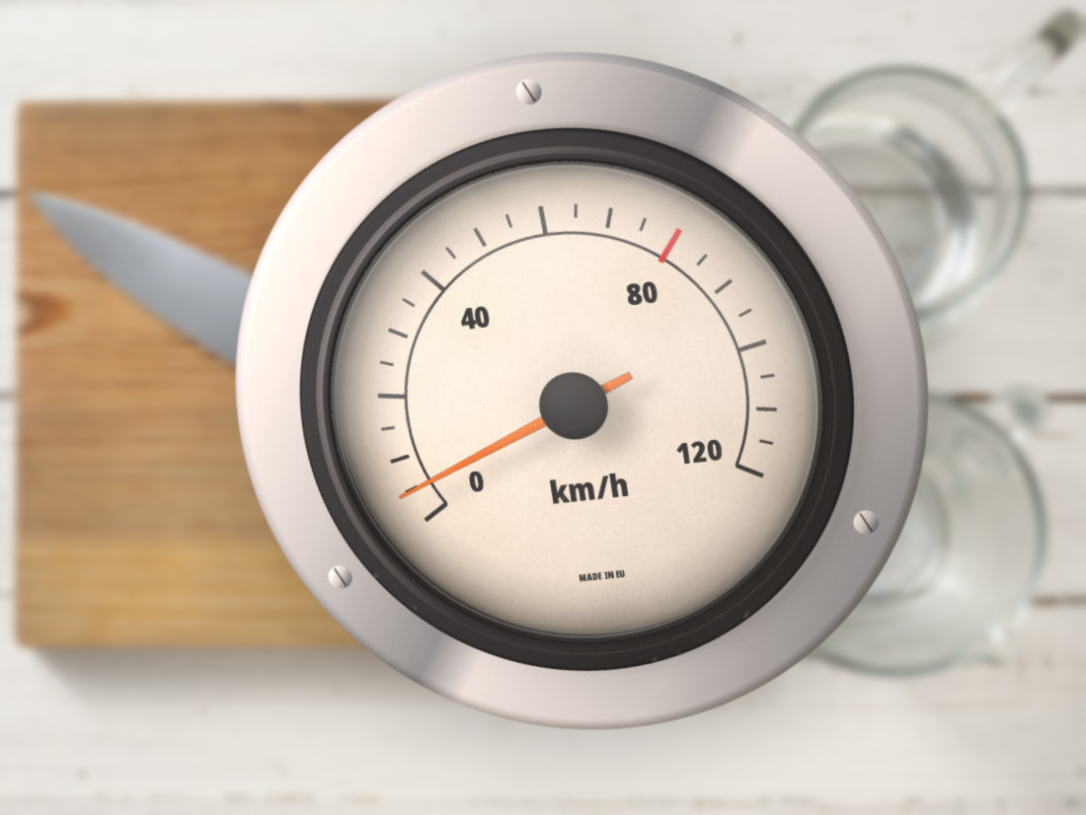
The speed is {"value": 5, "unit": "km/h"}
